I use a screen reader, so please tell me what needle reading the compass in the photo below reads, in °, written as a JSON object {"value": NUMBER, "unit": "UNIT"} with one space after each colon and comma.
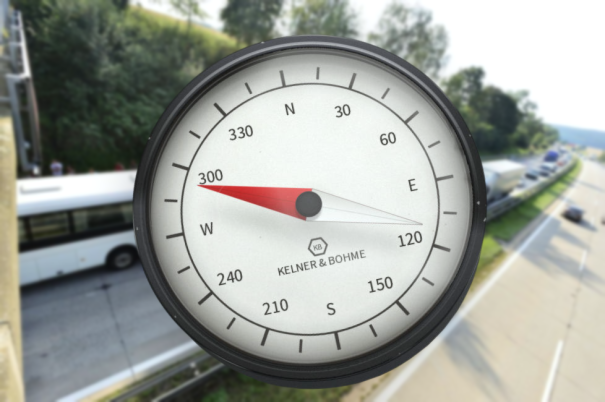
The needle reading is {"value": 292.5, "unit": "°"}
